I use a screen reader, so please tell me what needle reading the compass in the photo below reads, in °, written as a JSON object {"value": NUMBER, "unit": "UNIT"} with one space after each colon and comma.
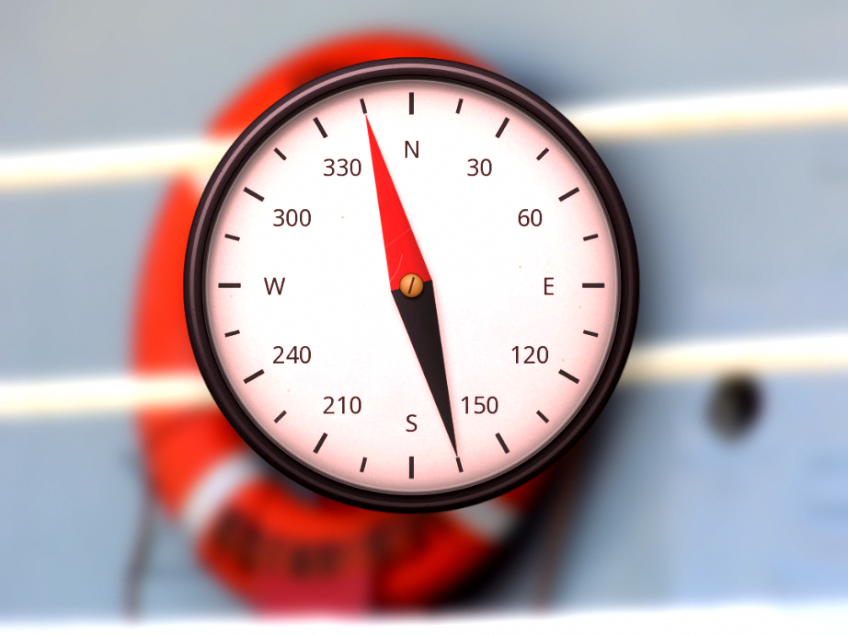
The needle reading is {"value": 345, "unit": "°"}
